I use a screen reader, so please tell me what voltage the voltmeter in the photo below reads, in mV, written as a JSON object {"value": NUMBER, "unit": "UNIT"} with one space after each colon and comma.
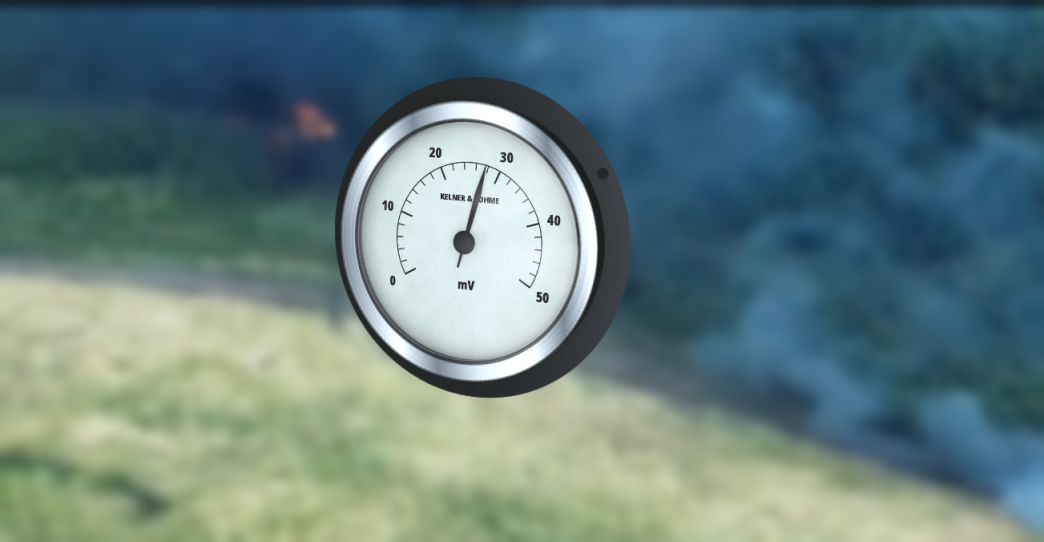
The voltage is {"value": 28, "unit": "mV"}
